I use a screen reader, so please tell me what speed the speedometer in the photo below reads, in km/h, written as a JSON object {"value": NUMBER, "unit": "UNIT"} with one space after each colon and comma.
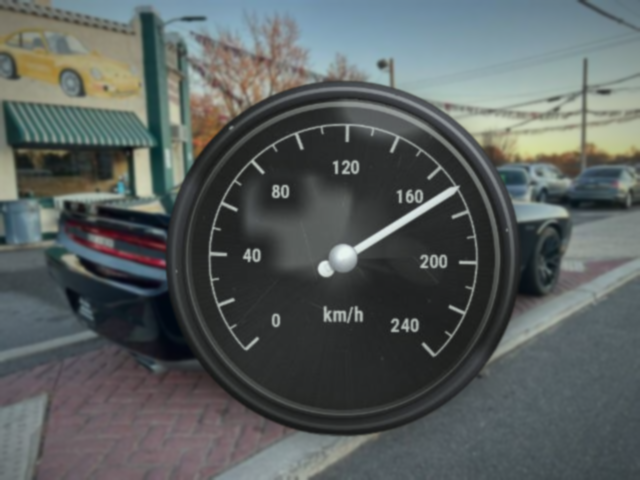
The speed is {"value": 170, "unit": "km/h"}
